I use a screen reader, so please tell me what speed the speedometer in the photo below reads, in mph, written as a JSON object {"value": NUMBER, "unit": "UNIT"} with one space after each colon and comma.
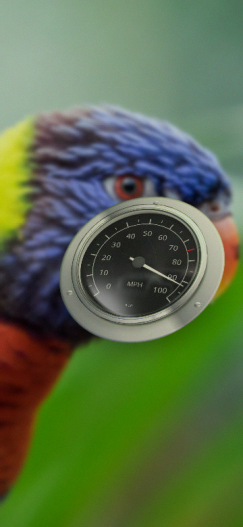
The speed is {"value": 92.5, "unit": "mph"}
